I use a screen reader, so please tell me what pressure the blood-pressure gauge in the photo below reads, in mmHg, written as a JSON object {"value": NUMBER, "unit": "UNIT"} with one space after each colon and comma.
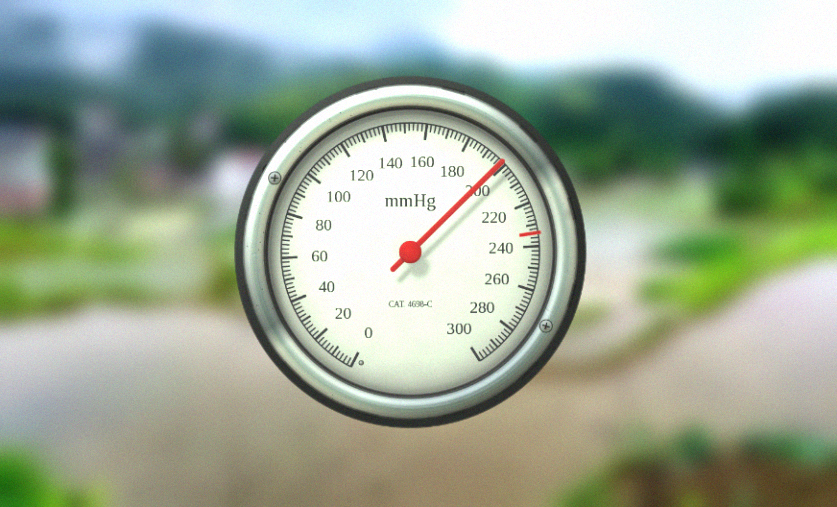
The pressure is {"value": 198, "unit": "mmHg"}
